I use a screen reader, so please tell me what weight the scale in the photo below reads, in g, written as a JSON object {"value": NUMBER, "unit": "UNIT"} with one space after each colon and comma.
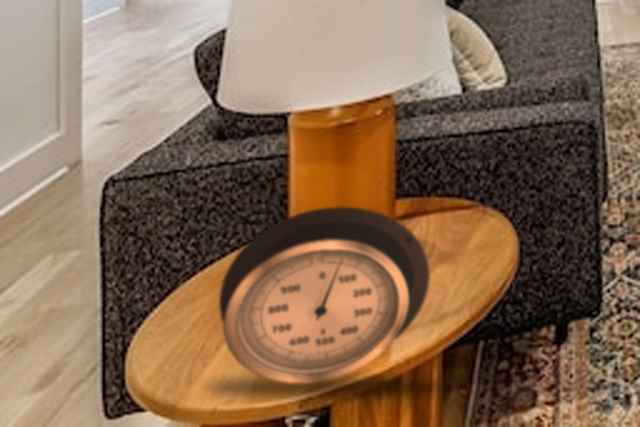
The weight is {"value": 50, "unit": "g"}
